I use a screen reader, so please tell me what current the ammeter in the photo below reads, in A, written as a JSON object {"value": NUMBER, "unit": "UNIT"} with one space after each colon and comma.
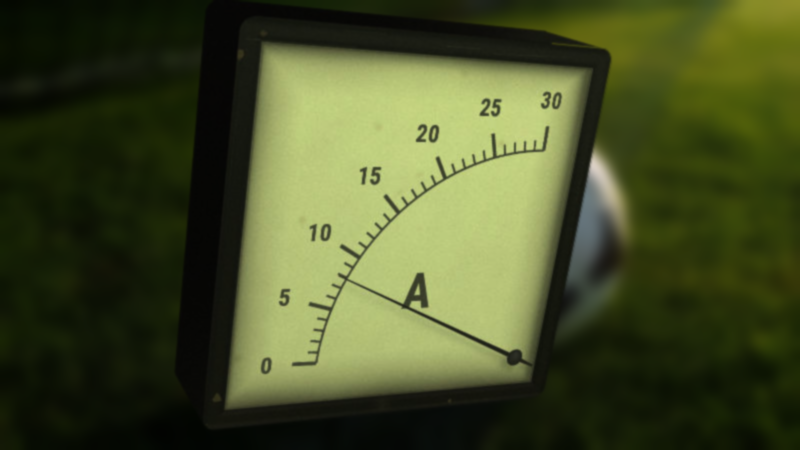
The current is {"value": 8, "unit": "A"}
